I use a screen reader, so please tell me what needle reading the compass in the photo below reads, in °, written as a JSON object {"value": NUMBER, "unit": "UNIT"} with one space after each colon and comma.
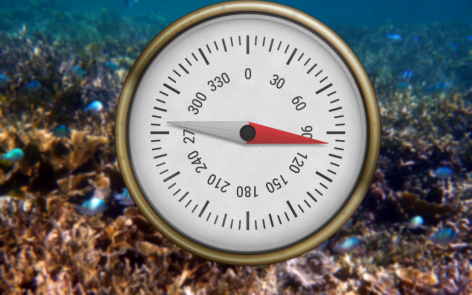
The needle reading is {"value": 97.5, "unit": "°"}
